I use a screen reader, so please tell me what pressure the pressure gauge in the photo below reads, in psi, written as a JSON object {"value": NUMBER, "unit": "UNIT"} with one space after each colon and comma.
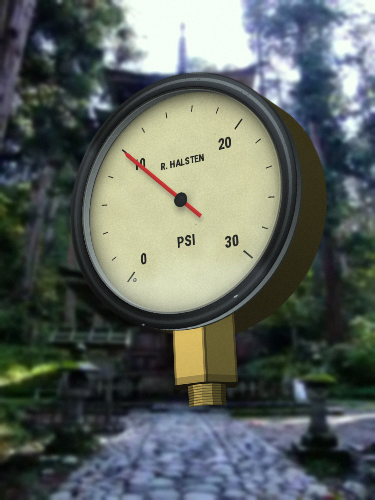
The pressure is {"value": 10, "unit": "psi"}
